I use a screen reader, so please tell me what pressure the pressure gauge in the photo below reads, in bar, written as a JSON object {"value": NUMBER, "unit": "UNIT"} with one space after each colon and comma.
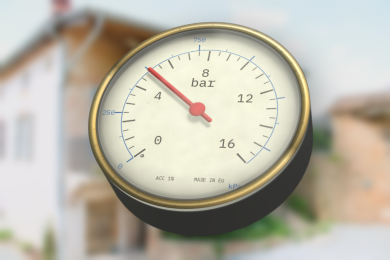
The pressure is {"value": 5, "unit": "bar"}
